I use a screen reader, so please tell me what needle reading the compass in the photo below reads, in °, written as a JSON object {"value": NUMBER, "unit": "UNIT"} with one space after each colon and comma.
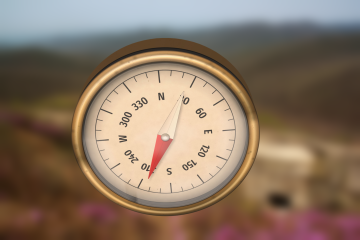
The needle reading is {"value": 205, "unit": "°"}
